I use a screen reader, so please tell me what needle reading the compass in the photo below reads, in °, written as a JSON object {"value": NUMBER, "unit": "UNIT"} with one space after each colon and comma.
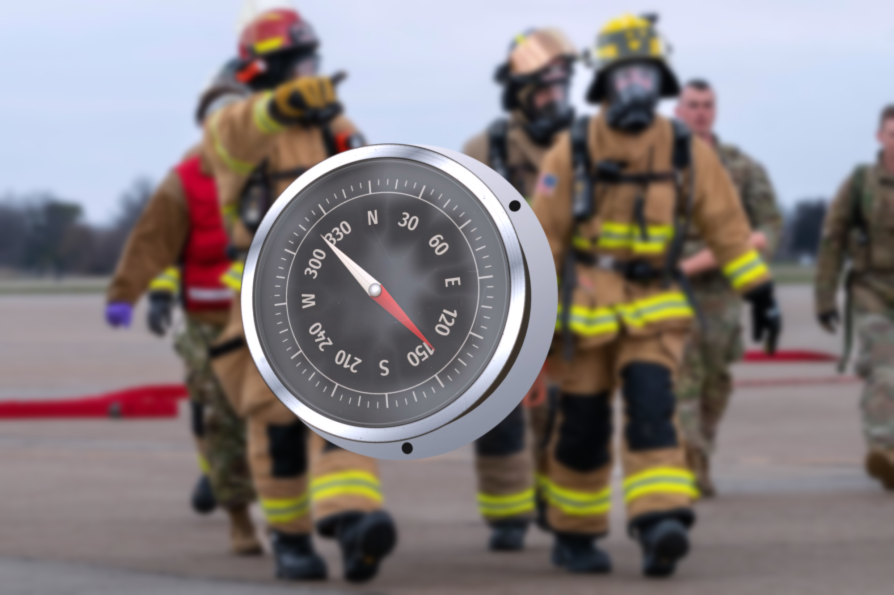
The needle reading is {"value": 140, "unit": "°"}
